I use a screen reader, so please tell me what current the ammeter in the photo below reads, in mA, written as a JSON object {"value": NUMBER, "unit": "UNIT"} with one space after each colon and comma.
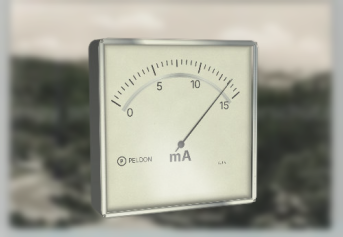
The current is {"value": 13.5, "unit": "mA"}
